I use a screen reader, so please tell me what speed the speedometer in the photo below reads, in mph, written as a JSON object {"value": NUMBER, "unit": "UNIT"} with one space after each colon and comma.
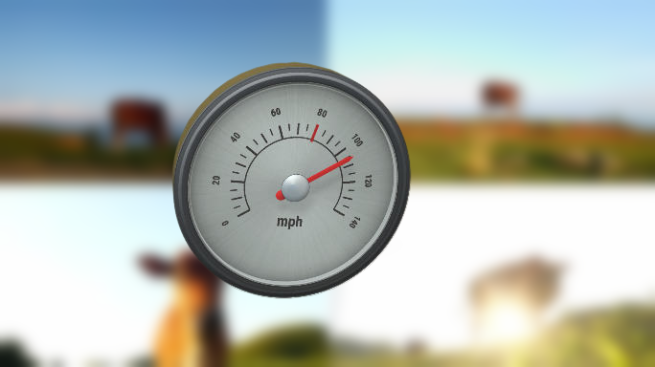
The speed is {"value": 105, "unit": "mph"}
